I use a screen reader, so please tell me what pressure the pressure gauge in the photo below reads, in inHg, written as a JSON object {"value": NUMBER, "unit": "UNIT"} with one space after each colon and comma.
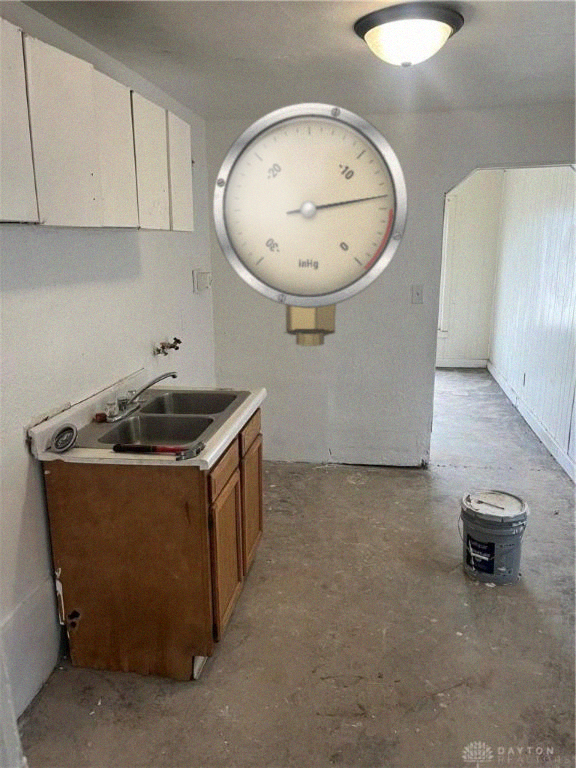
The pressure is {"value": -6, "unit": "inHg"}
